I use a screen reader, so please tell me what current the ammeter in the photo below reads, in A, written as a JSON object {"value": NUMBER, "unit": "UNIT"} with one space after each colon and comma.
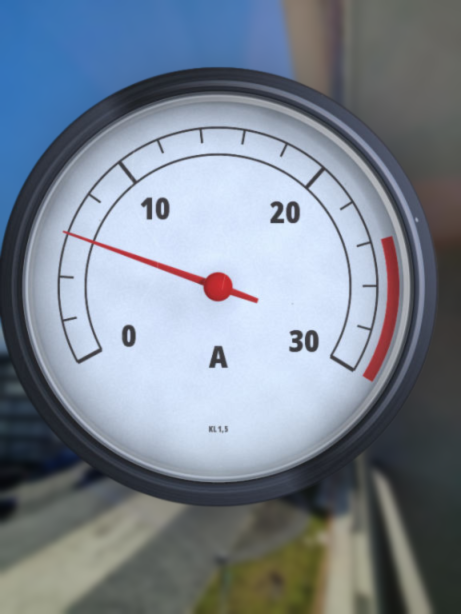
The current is {"value": 6, "unit": "A"}
